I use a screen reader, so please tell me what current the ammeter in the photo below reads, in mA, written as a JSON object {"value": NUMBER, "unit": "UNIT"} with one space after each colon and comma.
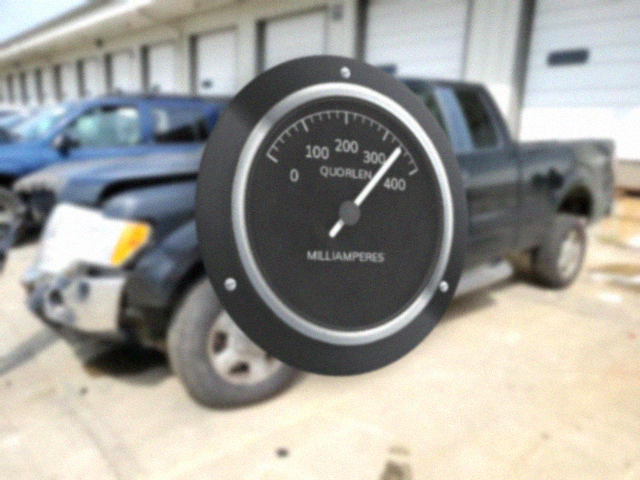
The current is {"value": 340, "unit": "mA"}
